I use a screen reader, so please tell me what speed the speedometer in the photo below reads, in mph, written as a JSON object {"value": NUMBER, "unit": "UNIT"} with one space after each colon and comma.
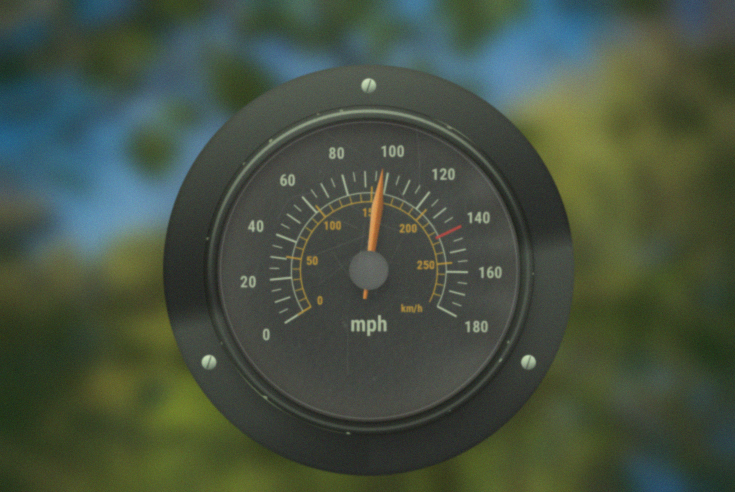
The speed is {"value": 97.5, "unit": "mph"}
